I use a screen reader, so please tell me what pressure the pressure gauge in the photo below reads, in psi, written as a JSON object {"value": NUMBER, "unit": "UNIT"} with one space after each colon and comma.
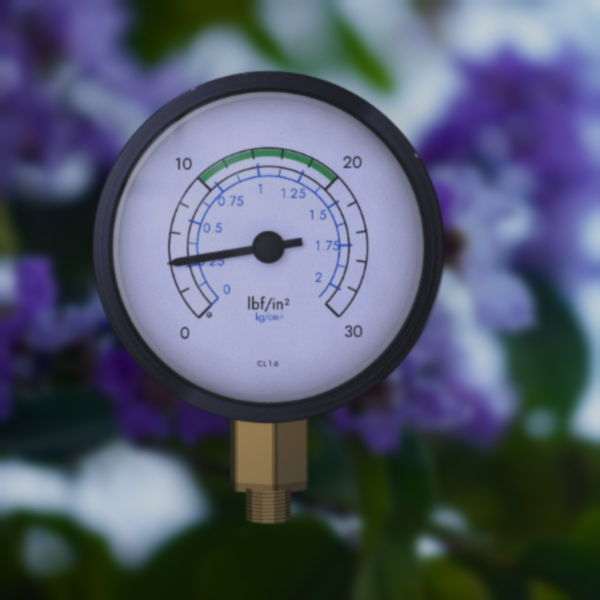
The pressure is {"value": 4, "unit": "psi"}
